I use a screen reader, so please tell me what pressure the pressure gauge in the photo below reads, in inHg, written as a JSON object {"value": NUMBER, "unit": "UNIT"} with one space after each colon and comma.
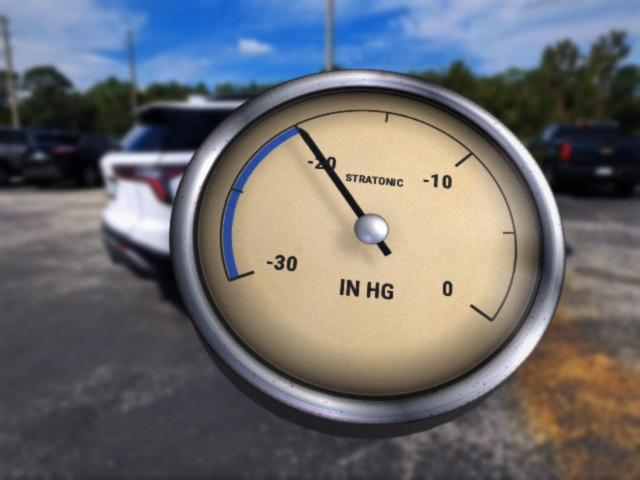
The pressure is {"value": -20, "unit": "inHg"}
